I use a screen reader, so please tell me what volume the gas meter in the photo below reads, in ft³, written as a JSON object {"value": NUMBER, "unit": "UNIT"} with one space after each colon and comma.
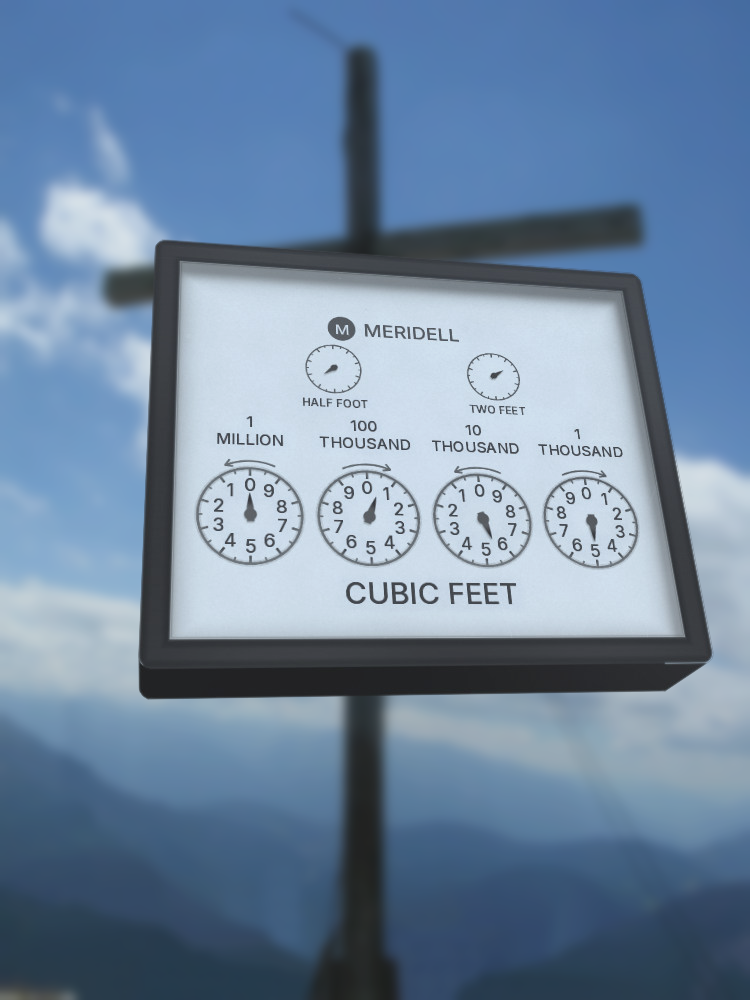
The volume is {"value": 5500, "unit": "ft³"}
